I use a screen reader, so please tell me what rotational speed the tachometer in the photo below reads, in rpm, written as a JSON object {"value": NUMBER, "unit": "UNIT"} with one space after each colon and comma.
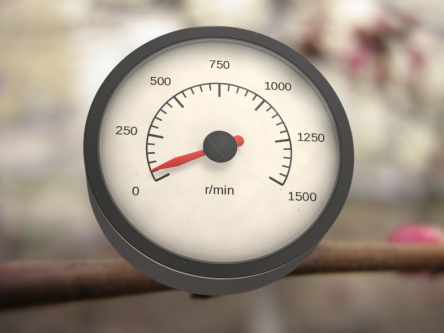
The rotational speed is {"value": 50, "unit": "rpm"}
